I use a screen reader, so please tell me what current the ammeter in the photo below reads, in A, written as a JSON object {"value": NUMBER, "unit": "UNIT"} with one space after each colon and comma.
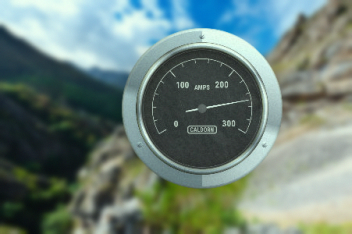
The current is {"value": 250, "unit": "A"}
